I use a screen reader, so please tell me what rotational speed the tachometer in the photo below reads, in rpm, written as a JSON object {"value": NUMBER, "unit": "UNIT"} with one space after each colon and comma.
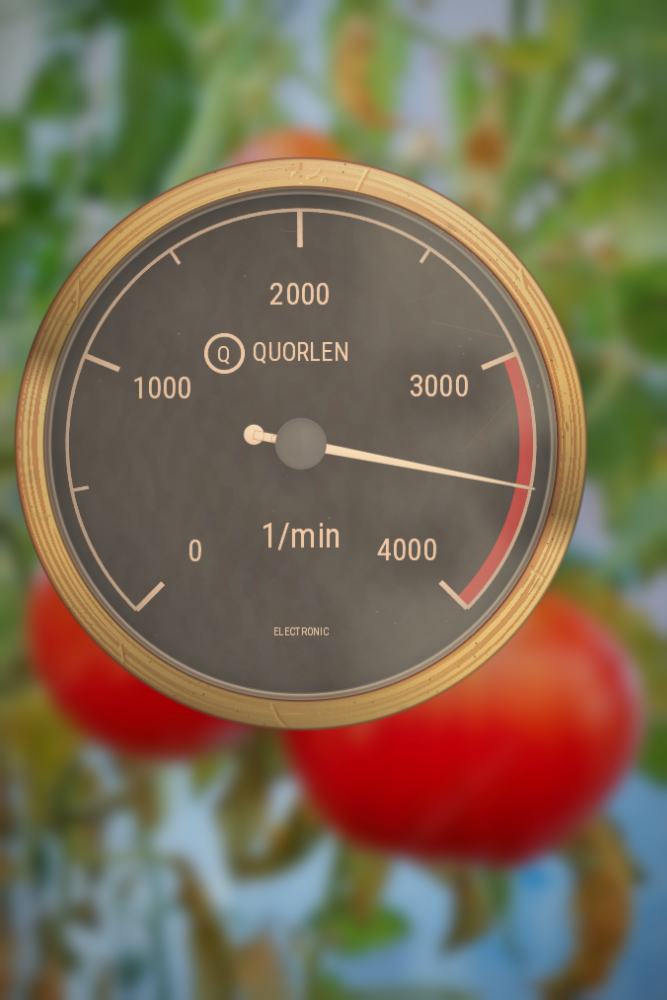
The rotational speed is {"value": 3500, "unit": "rpm"}
